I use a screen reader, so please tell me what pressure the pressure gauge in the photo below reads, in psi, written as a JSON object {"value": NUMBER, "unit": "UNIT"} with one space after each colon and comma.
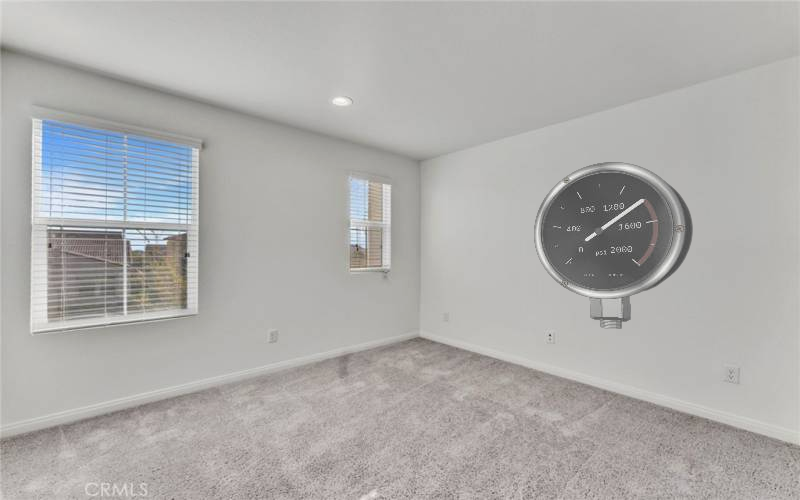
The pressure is {"value": 1400, "unit": "psi"}
